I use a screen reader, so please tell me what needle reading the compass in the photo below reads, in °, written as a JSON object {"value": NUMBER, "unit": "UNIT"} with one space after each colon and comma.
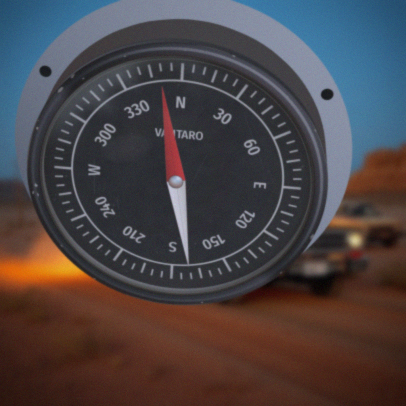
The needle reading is {"value": 350, "unit": "°"}
